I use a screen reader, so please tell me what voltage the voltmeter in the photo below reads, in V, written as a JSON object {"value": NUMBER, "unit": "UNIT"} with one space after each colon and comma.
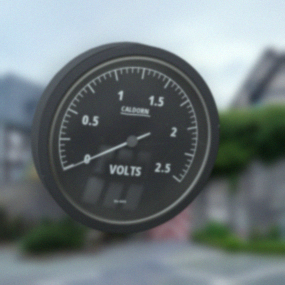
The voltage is {"value": 0, "unit": "V"}
